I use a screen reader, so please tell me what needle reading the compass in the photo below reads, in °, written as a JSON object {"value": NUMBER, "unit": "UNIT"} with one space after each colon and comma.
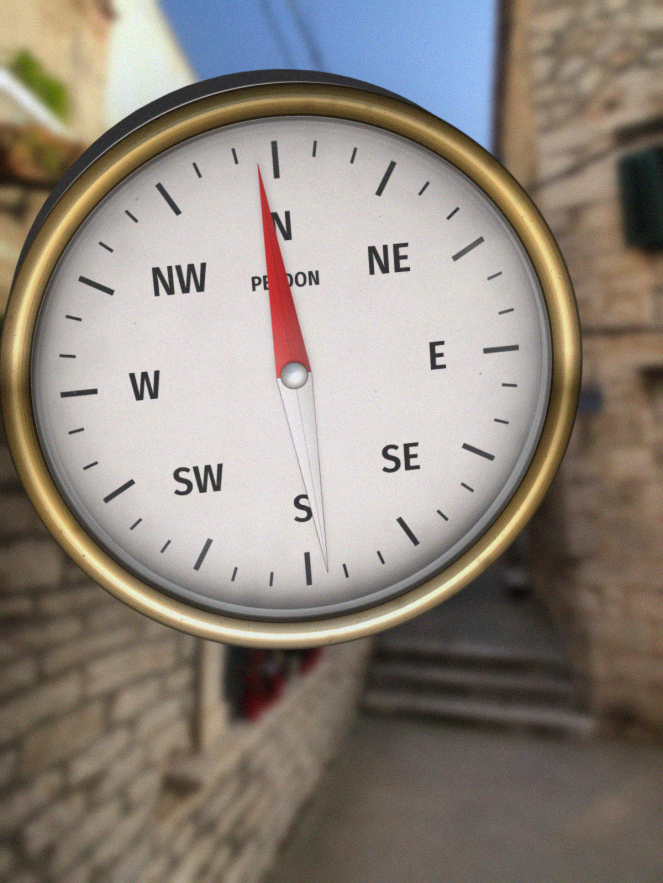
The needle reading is {"value": 355, "unit": "°"}
